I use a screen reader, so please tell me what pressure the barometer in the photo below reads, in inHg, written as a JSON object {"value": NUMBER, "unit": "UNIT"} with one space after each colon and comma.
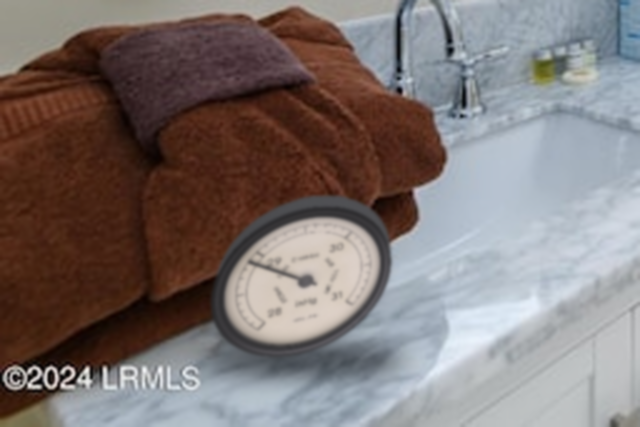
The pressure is {"value": 28.9, "unit": "inHg"}
